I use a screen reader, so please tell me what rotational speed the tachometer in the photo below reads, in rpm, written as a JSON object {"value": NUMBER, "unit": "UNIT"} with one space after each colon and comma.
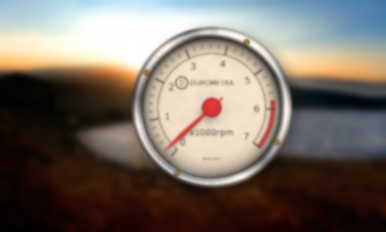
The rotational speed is {"value": 200, "unit": "rpm"}
